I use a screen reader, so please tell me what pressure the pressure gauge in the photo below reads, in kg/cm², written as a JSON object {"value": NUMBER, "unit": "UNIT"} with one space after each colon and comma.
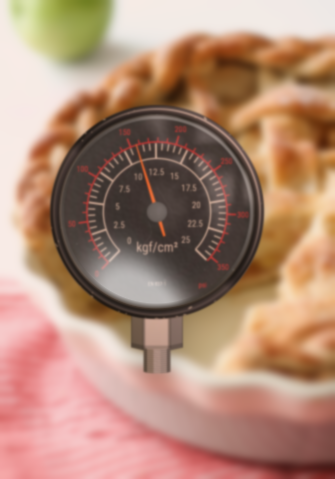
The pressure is {"value": 11, "unit": "kg/cm²"}
